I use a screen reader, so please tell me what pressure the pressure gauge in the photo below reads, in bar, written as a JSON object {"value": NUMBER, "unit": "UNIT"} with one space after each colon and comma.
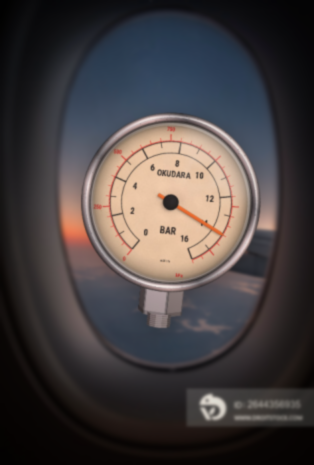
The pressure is {"value": 14, "unit": "bar"}
